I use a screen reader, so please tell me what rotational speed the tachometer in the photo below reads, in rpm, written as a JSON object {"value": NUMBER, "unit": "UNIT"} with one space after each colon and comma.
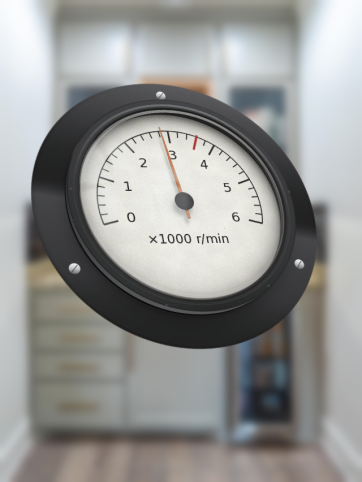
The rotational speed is {"value": 2800, "unit": "rpm"}
